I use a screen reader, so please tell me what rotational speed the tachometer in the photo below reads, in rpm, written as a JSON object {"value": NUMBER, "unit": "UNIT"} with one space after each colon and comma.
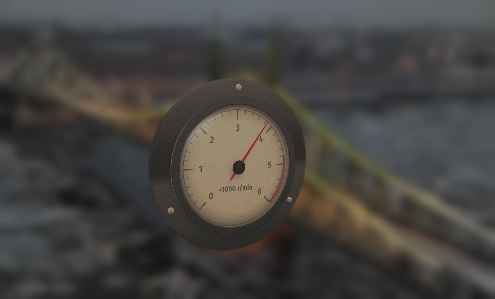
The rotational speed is {"value": 3800, "unit": "rpm"}
